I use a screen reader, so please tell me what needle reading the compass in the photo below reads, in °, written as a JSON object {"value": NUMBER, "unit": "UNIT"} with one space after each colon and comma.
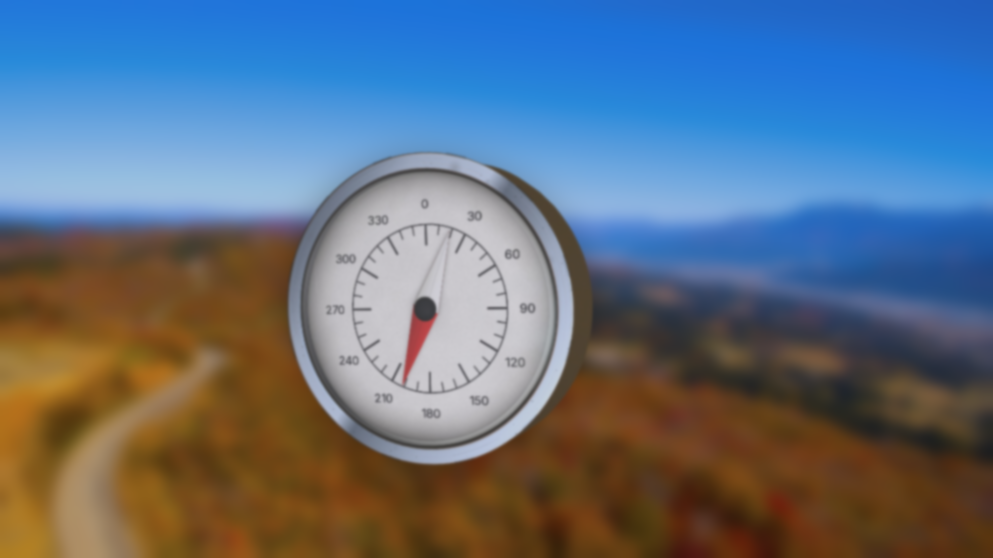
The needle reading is {"value": 200, "unit": "°"}
